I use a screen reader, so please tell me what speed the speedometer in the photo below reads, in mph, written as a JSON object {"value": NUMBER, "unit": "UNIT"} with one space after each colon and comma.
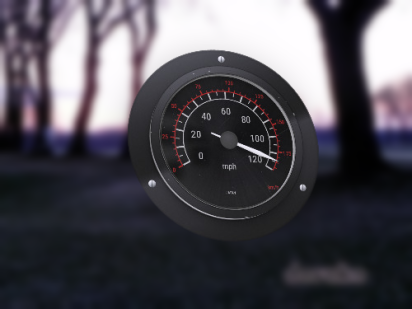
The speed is {"value": 115, "unit": "mph"}
